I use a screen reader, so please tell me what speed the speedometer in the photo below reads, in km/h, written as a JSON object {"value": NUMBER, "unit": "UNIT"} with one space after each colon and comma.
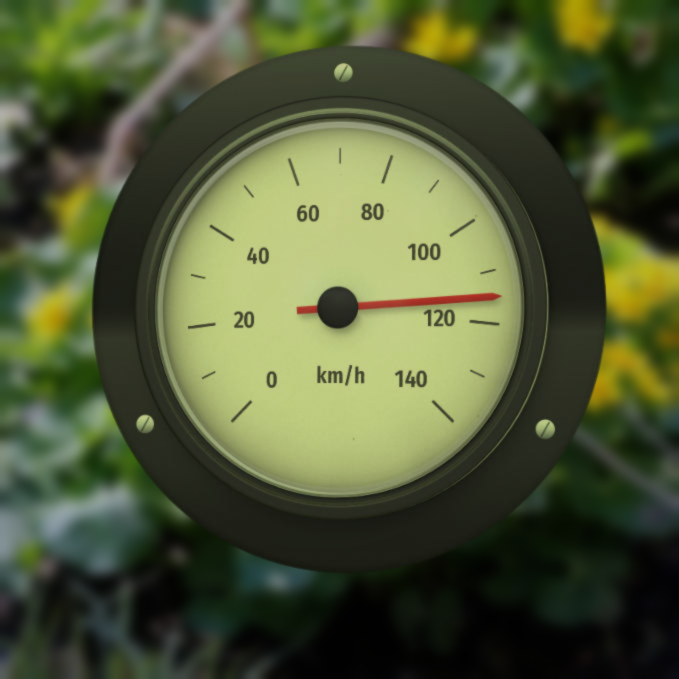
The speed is {"value": 115, "unit": "km/h"}
